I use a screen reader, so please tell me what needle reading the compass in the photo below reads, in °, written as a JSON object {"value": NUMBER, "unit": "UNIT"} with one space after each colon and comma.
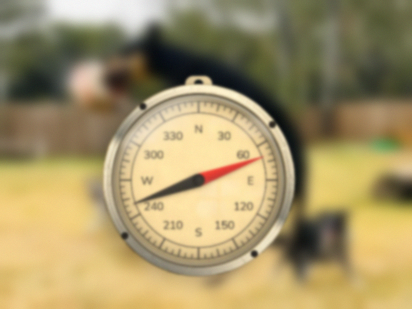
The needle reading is {"value": 70, "unit": "°"}
